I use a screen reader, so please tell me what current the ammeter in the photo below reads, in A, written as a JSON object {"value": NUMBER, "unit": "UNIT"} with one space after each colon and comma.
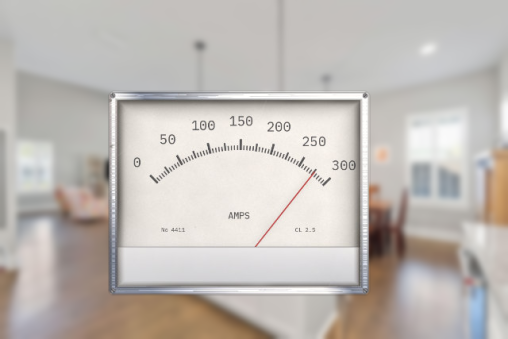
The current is {"value": 275, "unit": "A"}
